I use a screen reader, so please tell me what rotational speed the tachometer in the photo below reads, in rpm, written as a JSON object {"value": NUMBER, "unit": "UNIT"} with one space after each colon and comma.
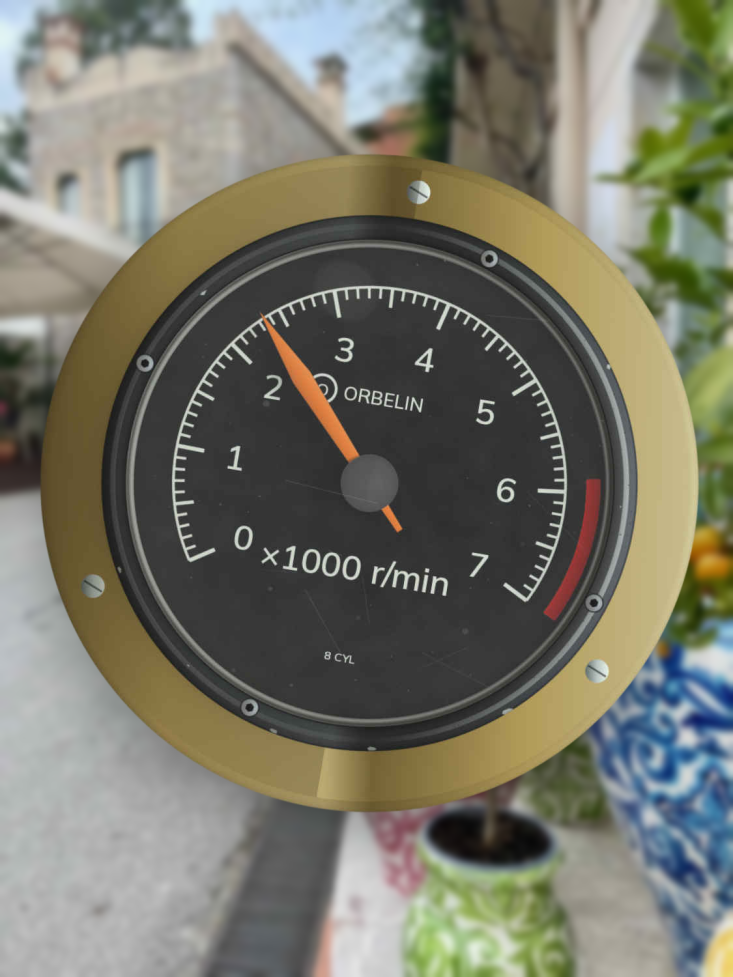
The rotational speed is {"value": 2350, "unit": "rpm"}
